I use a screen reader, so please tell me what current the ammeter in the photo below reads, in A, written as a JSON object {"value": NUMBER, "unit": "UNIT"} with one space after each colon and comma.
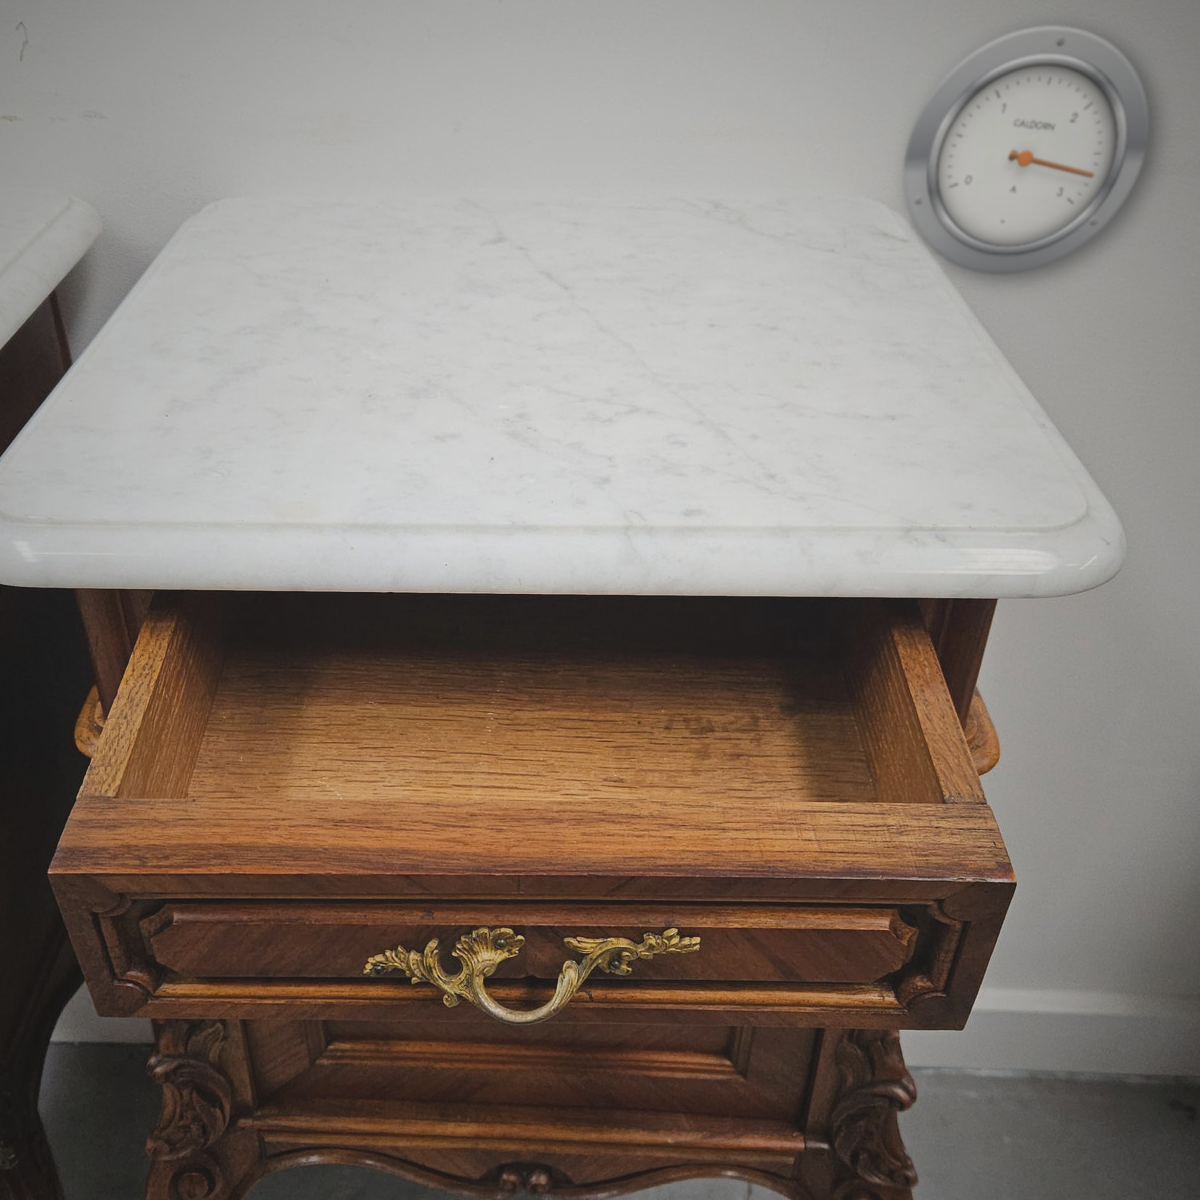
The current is {"value": 2.7, "unit": "A"}
